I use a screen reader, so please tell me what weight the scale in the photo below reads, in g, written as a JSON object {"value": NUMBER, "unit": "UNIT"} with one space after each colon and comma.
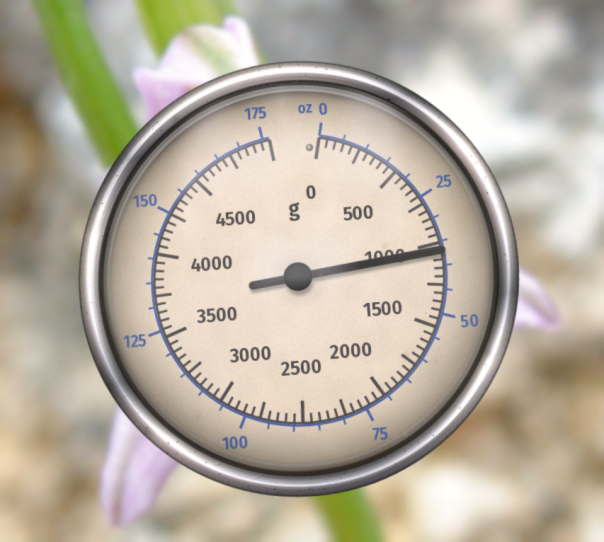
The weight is {"value": 1050, "unit": "g"}
